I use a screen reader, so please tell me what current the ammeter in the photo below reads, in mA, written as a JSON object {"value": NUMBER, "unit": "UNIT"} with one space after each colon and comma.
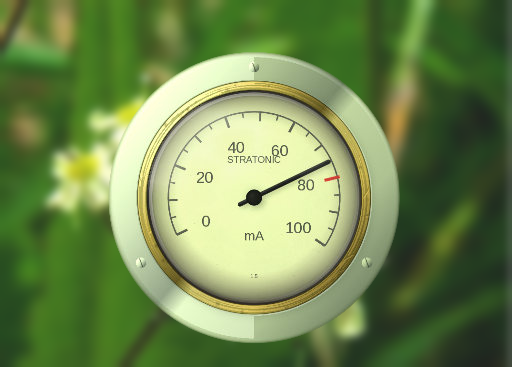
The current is {"value": 75, "unit": "mA"}
